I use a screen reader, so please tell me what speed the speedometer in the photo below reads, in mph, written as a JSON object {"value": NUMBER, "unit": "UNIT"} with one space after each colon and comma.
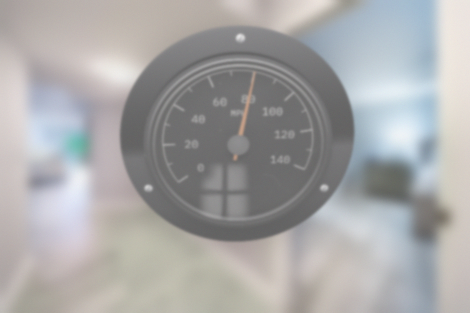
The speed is {"value": 80, "unit": "mph"}
